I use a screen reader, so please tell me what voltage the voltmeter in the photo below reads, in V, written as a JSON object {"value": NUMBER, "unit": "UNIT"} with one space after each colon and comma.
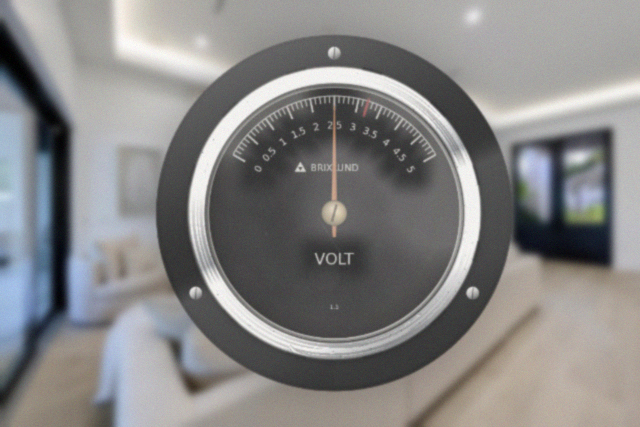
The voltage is {"value": 2.5, "unit": "V"}
